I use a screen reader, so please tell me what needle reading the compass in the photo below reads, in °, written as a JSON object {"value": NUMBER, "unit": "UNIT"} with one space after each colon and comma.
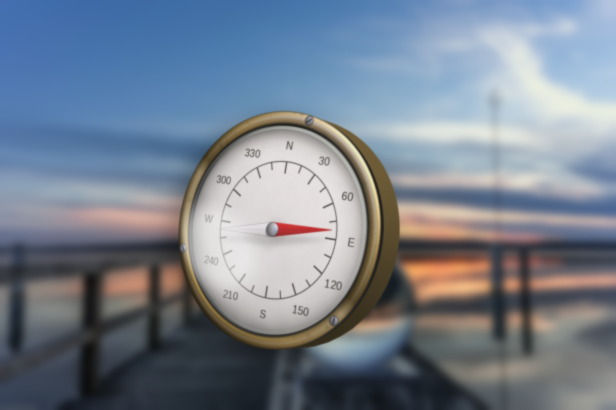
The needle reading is {"value": 82.5, "unit": "°"}
